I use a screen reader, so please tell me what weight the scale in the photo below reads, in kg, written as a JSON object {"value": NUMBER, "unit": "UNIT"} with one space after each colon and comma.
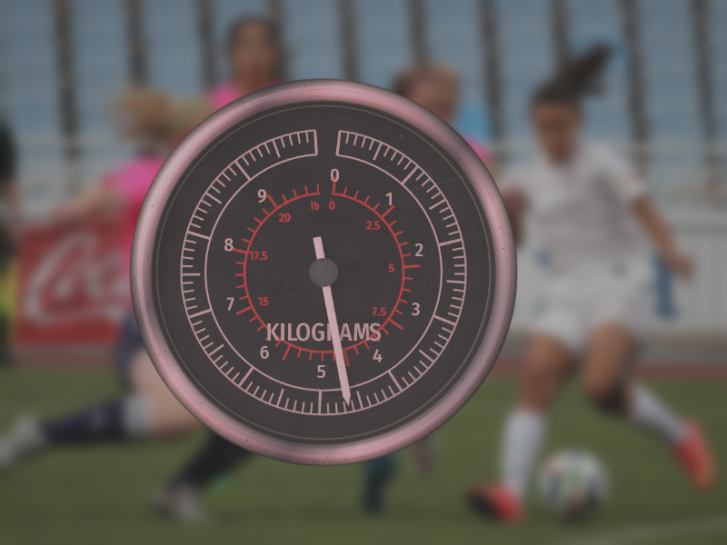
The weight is {"value": 4.65, "unit": "kg"}
